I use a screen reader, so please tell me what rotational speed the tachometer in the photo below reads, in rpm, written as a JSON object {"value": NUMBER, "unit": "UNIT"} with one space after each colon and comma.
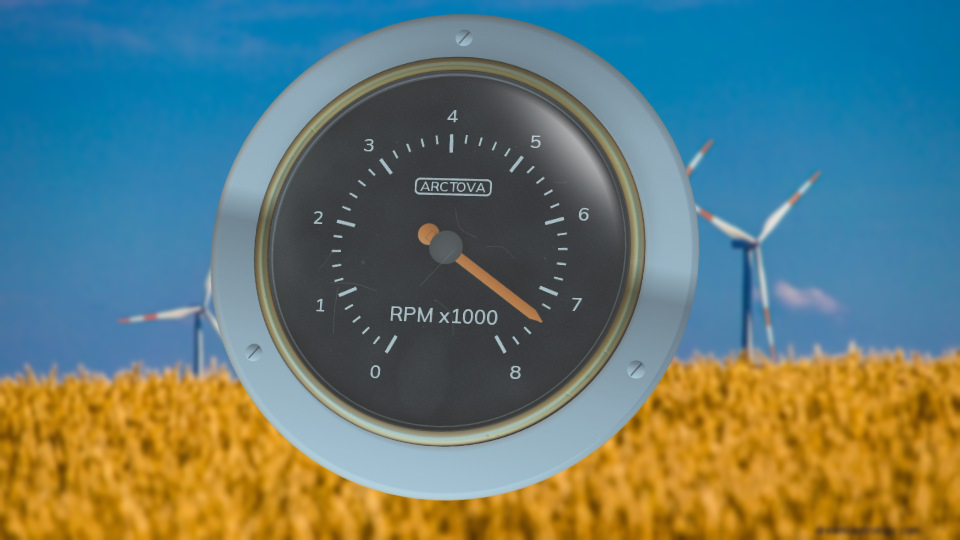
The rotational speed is {"value": 7400, "unit": "rpm"}
